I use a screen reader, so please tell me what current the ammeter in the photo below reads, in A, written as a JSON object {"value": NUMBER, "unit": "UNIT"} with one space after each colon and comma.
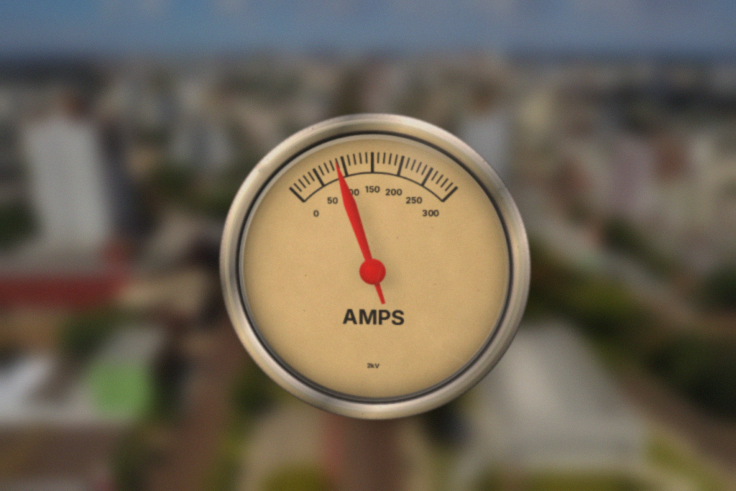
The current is {"value": 90, "unit": "A"}
